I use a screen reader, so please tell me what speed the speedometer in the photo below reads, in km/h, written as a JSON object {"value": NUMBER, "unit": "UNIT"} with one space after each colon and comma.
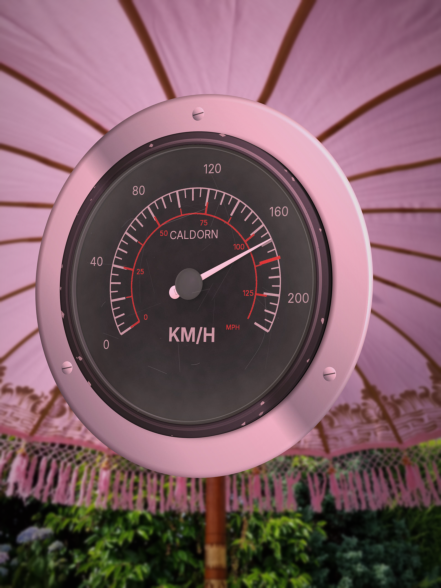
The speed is {"value": 170, "unit": "km/h"}
